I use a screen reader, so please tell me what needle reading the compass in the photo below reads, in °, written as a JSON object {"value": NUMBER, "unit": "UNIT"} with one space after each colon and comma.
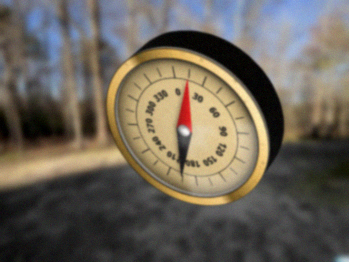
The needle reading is {"value": 15, "unit": "°"}
